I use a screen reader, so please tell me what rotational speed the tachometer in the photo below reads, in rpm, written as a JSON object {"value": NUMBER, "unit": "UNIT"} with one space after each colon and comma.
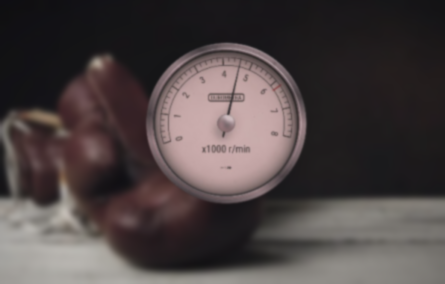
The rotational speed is {"value": 4600, "unit": "rpm"}
